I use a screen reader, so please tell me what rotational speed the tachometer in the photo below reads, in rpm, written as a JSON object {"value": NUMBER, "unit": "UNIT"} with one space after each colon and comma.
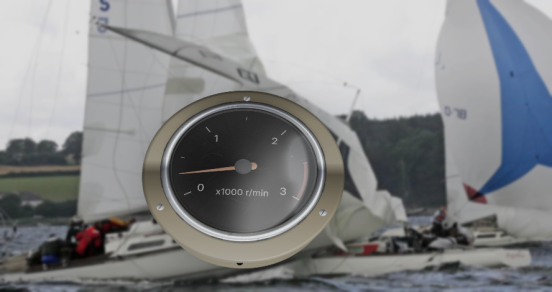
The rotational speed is {"value": 250, "unit": "rpm"}
